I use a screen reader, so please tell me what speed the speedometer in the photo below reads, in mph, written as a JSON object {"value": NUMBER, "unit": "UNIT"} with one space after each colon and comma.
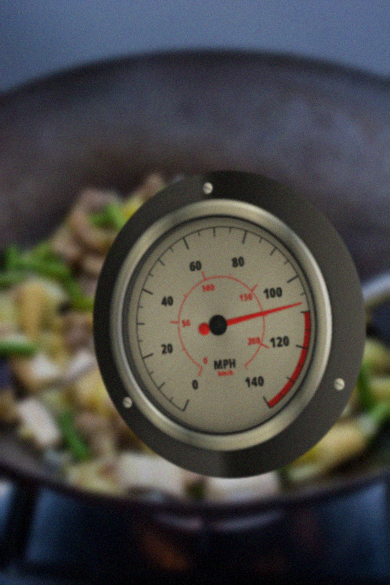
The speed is {"value": 107.5, "unit": "mph"}
